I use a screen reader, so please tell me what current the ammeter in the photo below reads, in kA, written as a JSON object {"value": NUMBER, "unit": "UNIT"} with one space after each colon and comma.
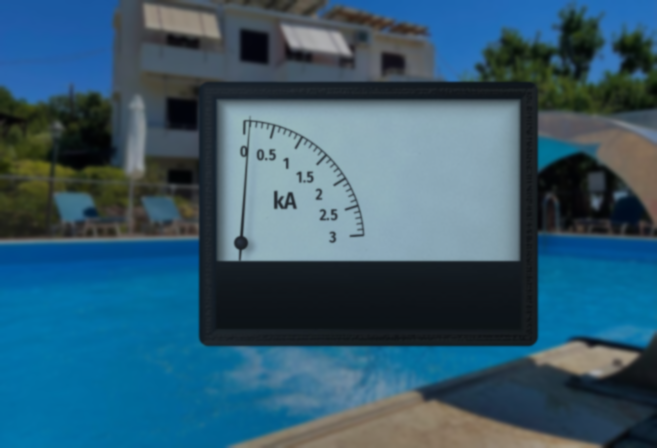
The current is {"value": 0.1, "unit": "kA"}
